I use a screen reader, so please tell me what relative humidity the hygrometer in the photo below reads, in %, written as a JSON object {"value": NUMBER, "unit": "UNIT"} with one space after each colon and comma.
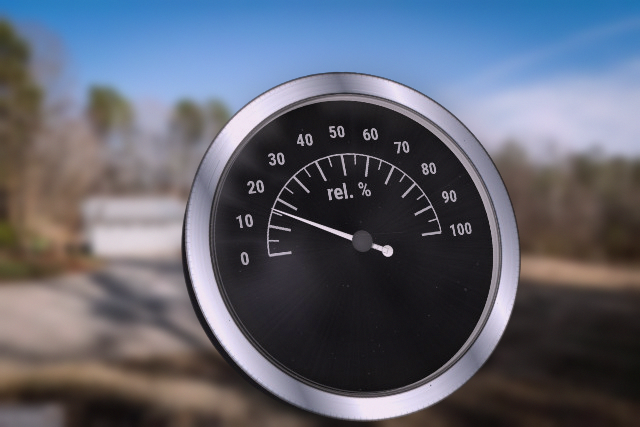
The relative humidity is {"value": 15, "unit": "%"}
